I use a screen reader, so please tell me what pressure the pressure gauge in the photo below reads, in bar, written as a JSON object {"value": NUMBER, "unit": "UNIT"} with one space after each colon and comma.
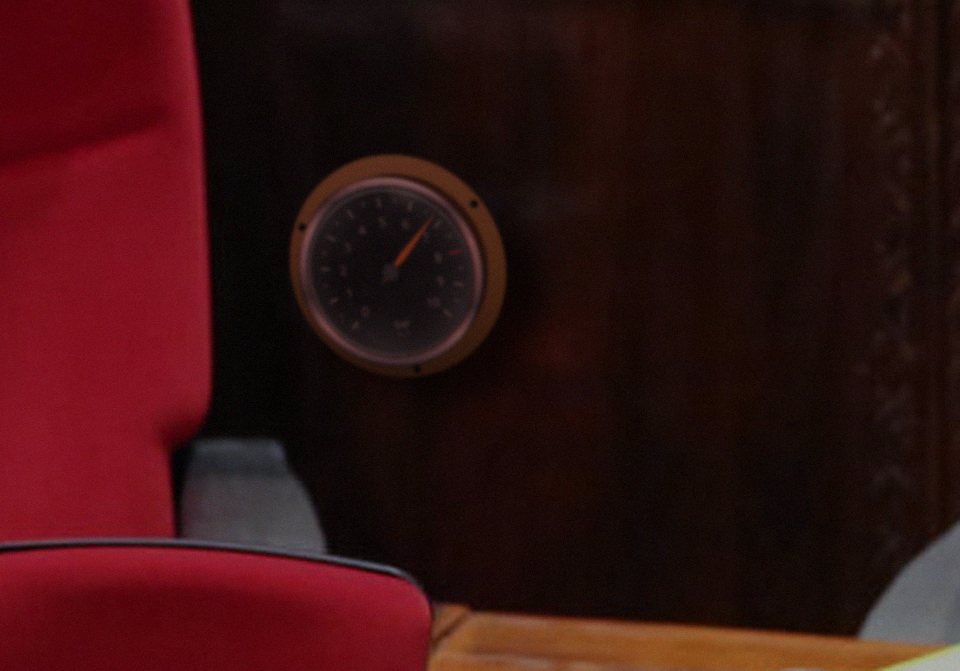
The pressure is {"value": 6.75, "unit": "bar"}
